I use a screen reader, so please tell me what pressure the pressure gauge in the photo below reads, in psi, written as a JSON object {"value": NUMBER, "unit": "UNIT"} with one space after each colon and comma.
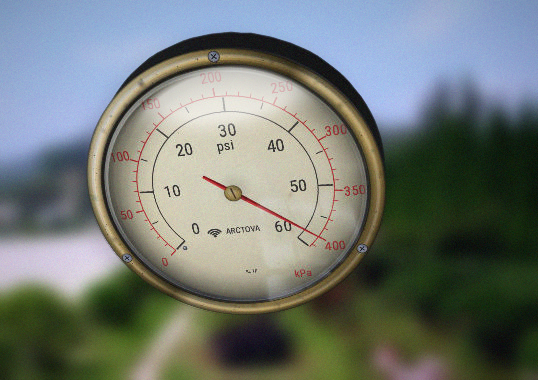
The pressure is {"value": 57.5, "unit": "psi"}
